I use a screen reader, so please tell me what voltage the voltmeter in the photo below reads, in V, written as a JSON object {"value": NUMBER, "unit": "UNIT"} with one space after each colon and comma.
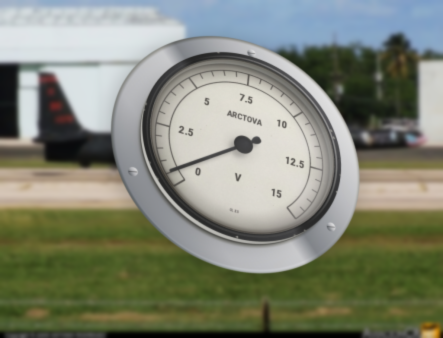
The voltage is {"value": 0.5, "unit": "V"}
